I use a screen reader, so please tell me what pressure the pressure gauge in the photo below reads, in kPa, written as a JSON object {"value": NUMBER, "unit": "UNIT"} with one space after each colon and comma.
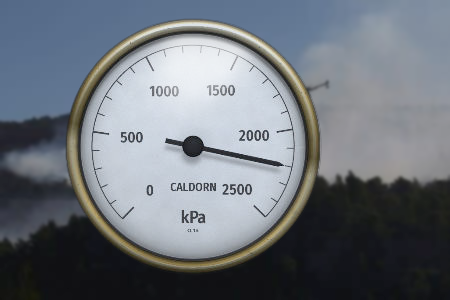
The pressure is {"value": 2200, "unit": "kPa"}
